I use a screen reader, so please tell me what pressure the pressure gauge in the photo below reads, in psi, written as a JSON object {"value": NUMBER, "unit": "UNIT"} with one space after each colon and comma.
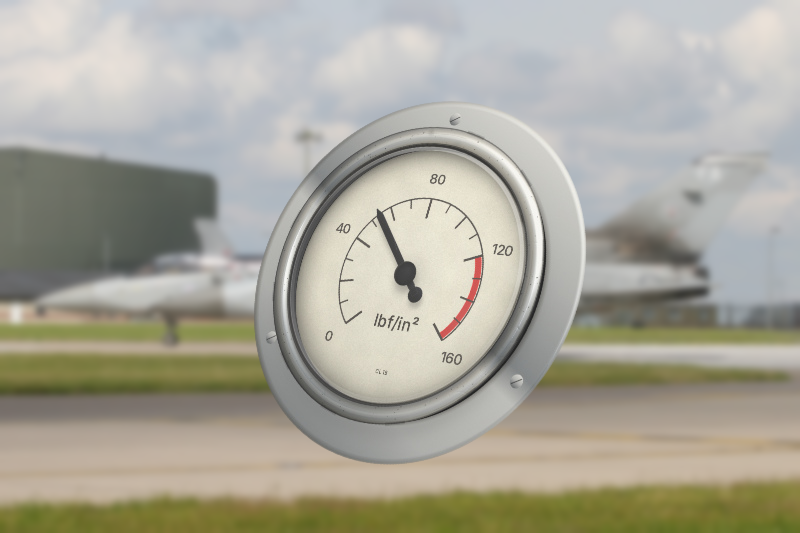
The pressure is {"value": 55, "unit": "psi"}
